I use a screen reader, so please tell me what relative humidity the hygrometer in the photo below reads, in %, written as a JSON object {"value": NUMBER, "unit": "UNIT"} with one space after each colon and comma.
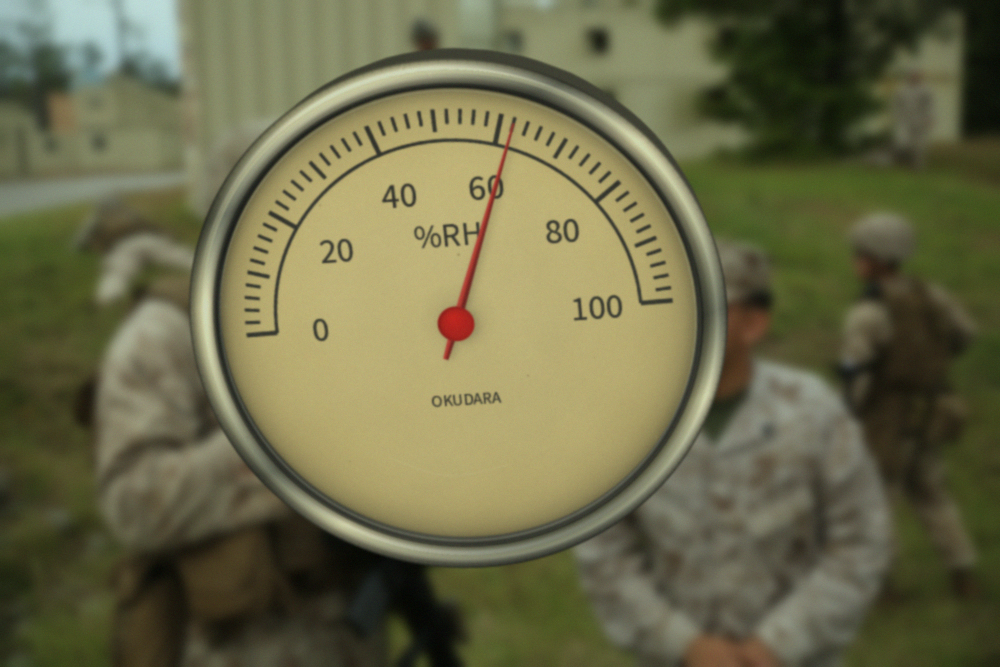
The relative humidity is {"value": 62, "unit": "%"}
